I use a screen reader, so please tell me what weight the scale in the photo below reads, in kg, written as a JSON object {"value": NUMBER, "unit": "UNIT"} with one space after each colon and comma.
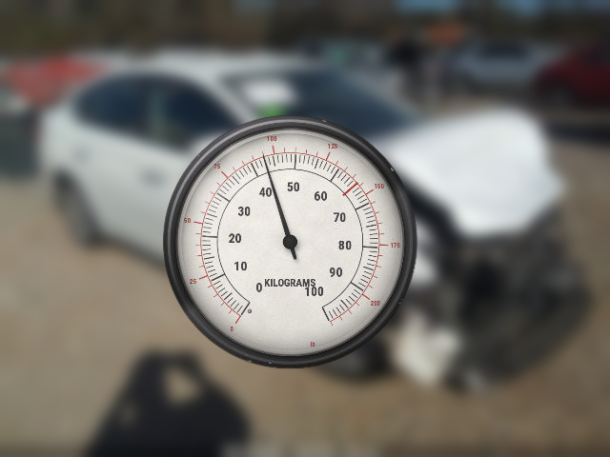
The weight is {"value": 43, "unit": "kg"}
